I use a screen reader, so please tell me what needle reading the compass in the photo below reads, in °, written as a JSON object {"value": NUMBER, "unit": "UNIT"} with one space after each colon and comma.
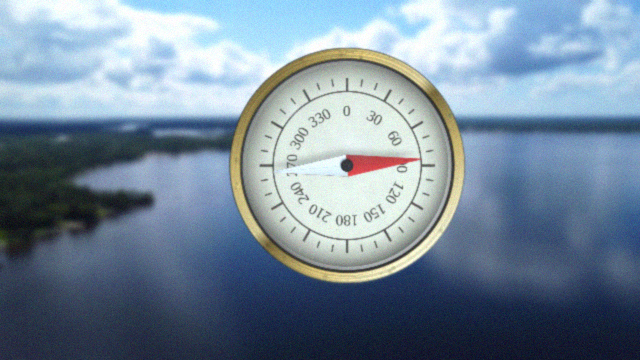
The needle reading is {"value": 85, "unit": "°"}
